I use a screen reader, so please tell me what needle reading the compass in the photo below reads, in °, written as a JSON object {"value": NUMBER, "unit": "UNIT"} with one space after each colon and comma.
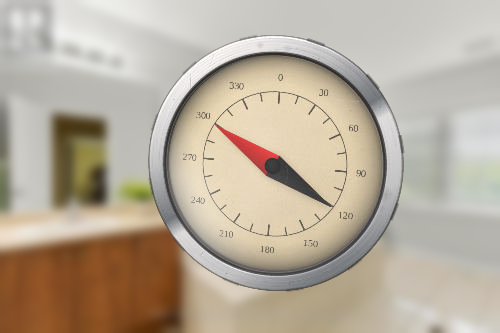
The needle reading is {"value": 300, "unit": "°"}
